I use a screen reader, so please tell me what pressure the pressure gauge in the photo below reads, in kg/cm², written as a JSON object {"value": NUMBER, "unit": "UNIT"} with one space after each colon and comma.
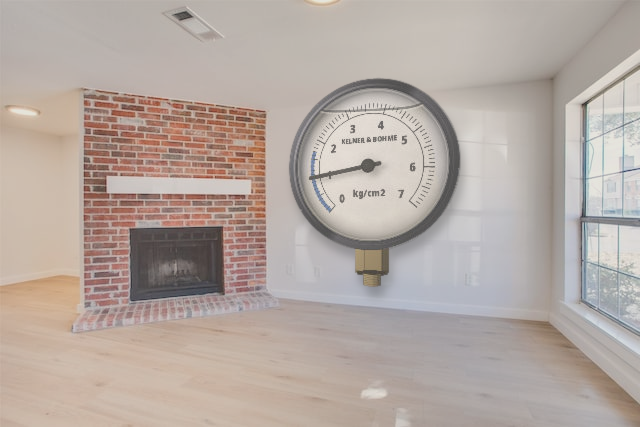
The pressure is {"value": 1, "unit": "kg/cm²"}
